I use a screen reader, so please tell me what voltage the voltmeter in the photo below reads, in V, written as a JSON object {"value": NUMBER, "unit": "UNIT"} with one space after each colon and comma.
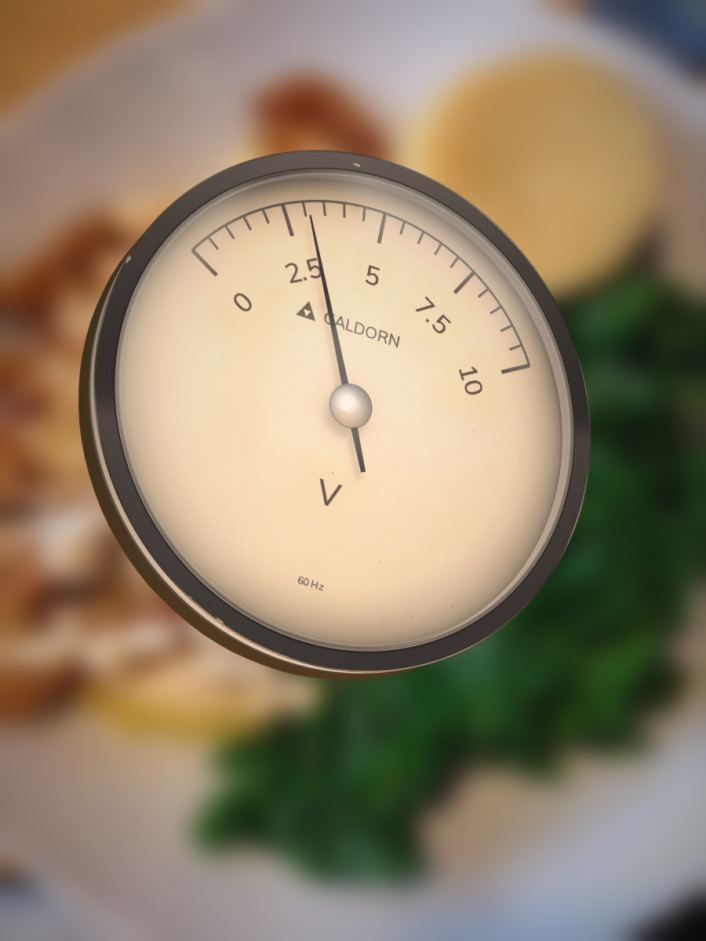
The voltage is {"value": 3, "unit": "V"}
